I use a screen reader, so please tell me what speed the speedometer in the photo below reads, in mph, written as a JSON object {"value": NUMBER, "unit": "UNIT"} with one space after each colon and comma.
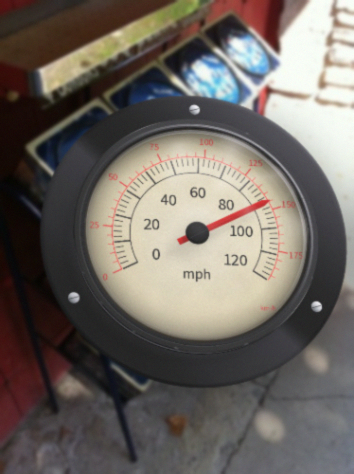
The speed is {"value": 90, "unit": "mph"}
